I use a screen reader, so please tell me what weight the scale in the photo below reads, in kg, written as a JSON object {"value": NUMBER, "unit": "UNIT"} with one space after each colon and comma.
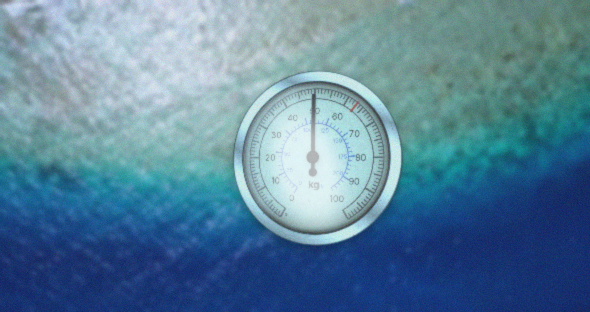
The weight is {"value": 50, "unit": "kg"}
